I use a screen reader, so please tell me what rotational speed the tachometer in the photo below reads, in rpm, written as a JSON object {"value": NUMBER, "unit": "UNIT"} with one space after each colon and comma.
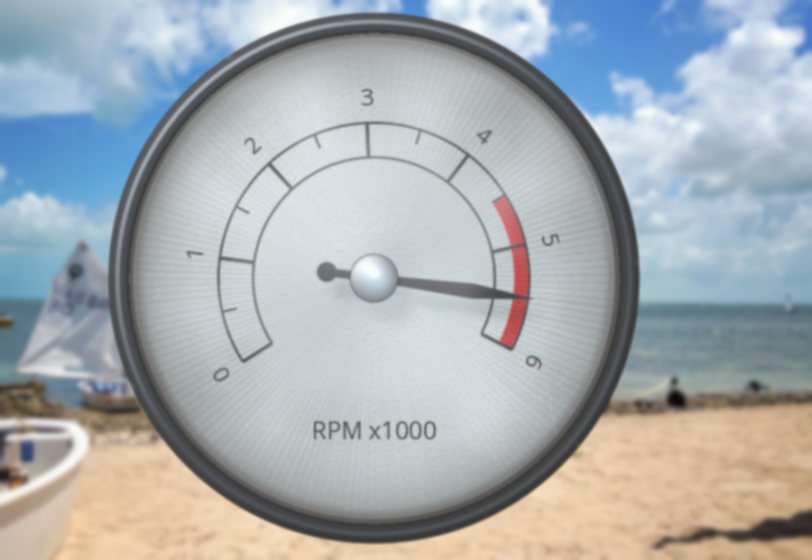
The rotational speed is {"value": 5500, "unit": "rpm"}
